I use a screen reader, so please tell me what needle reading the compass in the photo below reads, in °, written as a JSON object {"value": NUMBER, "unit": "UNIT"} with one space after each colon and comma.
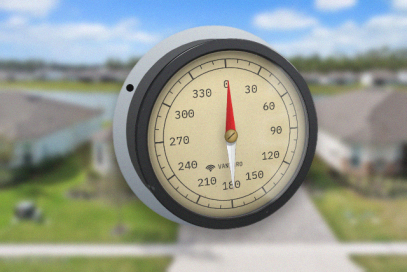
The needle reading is {"value": 0, "unit": "°"}
